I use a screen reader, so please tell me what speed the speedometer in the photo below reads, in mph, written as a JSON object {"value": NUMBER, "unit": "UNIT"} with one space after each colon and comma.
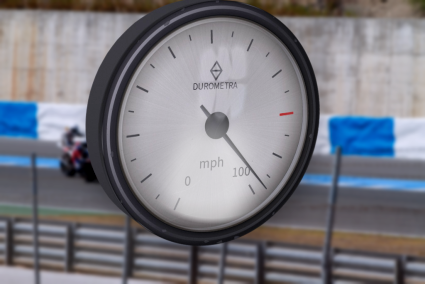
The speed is {"value": 97.5, "unit": "mph"}
